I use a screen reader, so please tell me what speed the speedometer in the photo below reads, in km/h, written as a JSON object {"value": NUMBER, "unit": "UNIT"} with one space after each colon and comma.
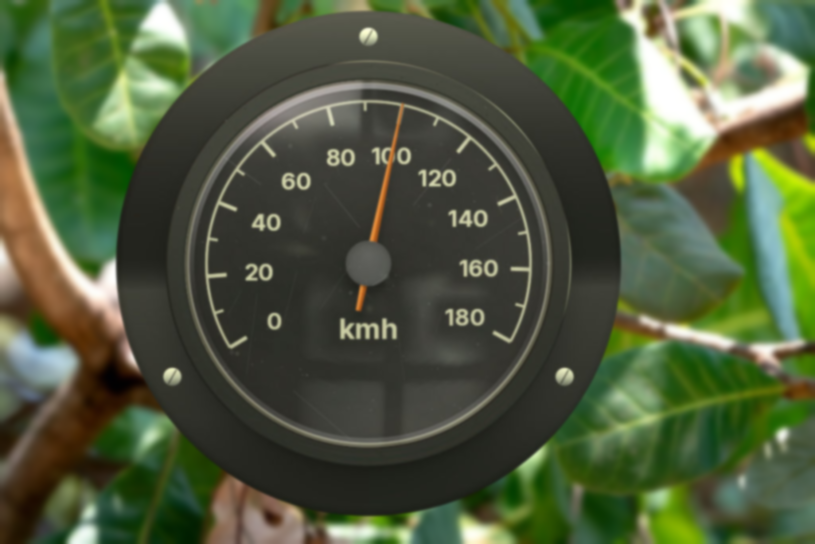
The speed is {"value": 100, "unit": "km/h"}
